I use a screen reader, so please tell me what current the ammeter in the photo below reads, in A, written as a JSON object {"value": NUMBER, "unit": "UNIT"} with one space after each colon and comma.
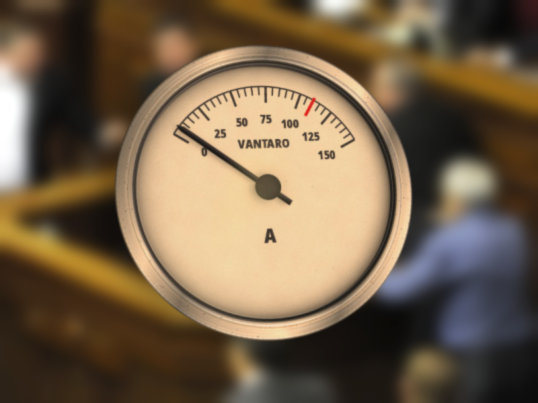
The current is {"value": 5, "unit": "A"}
